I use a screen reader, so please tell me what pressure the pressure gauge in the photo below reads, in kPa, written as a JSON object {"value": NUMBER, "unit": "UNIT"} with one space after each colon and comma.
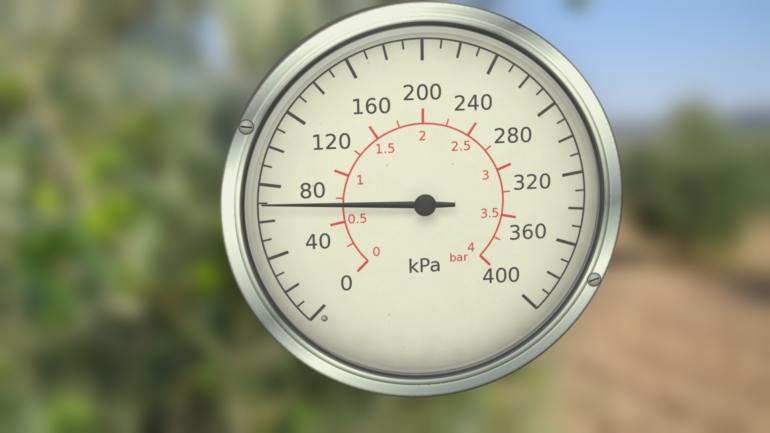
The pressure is {"value": 70, "unit": "kPa"}
